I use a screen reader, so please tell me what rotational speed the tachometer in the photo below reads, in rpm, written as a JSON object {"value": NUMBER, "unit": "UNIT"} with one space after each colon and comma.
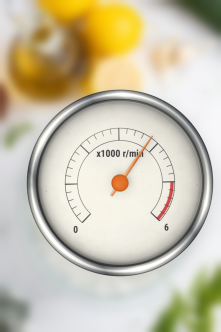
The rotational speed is {"value": 3800, "unit": "rpm"}
